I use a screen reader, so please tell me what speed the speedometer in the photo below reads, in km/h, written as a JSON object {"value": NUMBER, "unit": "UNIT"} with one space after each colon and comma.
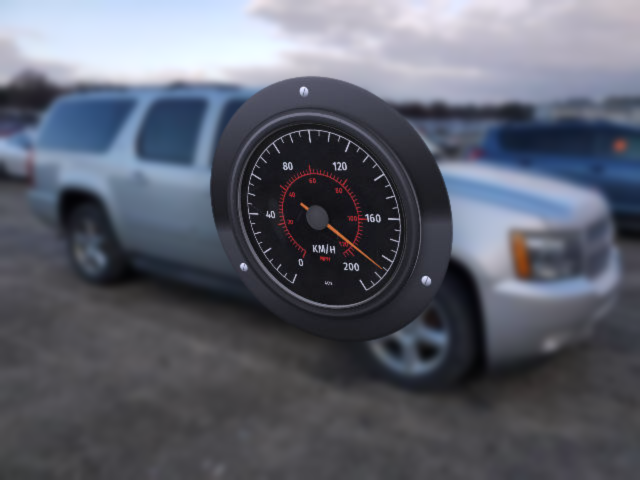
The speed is {"value": 185, "unit": "km/h"}
